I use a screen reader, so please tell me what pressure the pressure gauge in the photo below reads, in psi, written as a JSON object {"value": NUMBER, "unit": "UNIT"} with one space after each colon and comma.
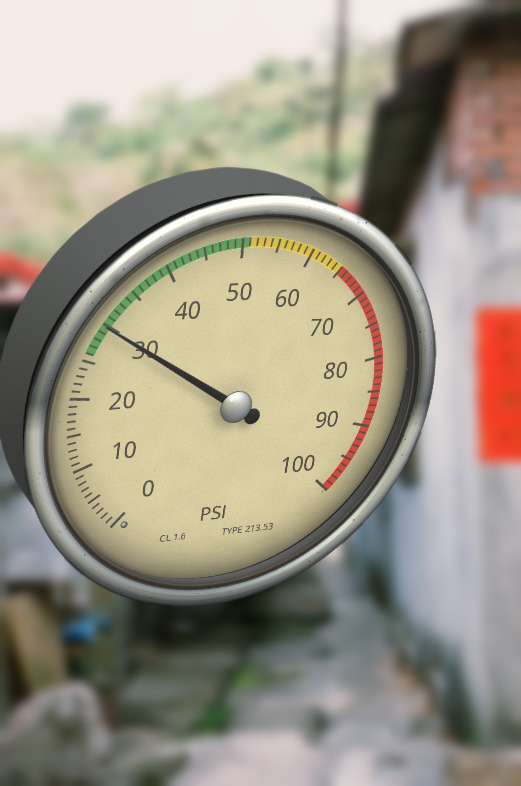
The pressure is {"value": 30, "unit": "psi"}
